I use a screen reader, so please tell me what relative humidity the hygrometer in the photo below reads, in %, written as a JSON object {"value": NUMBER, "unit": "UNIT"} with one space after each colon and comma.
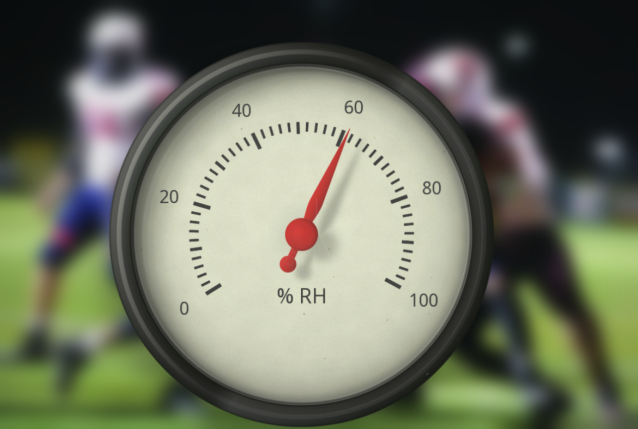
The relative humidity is {"value": 61, "unit": "%"}
